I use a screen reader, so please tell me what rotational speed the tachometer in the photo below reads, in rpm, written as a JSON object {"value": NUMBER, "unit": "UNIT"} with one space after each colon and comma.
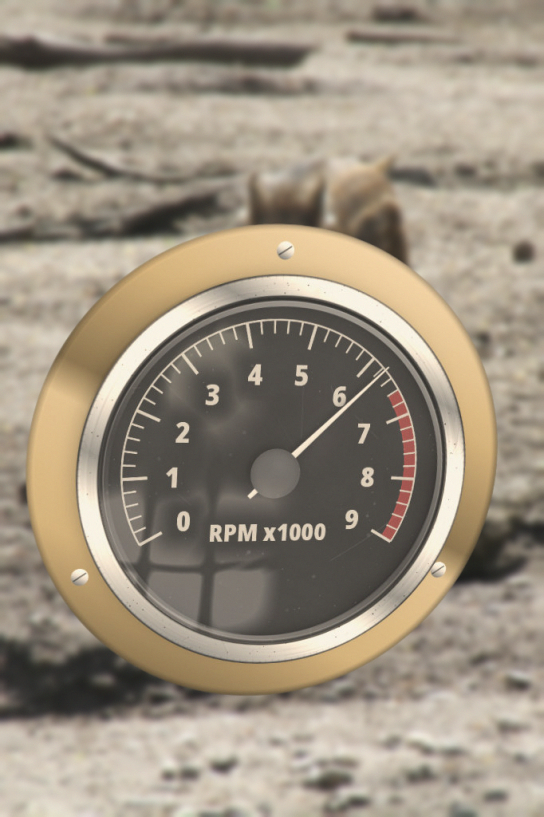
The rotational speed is {"value": 6200, "unit": "rpm"}
